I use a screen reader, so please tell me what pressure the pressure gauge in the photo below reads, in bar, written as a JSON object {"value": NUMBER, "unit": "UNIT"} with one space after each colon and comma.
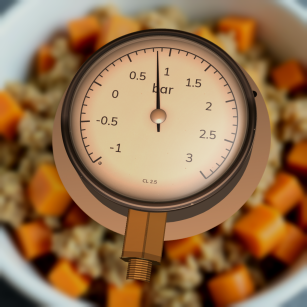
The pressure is {"value": 0.85, "unit": "bar"}
